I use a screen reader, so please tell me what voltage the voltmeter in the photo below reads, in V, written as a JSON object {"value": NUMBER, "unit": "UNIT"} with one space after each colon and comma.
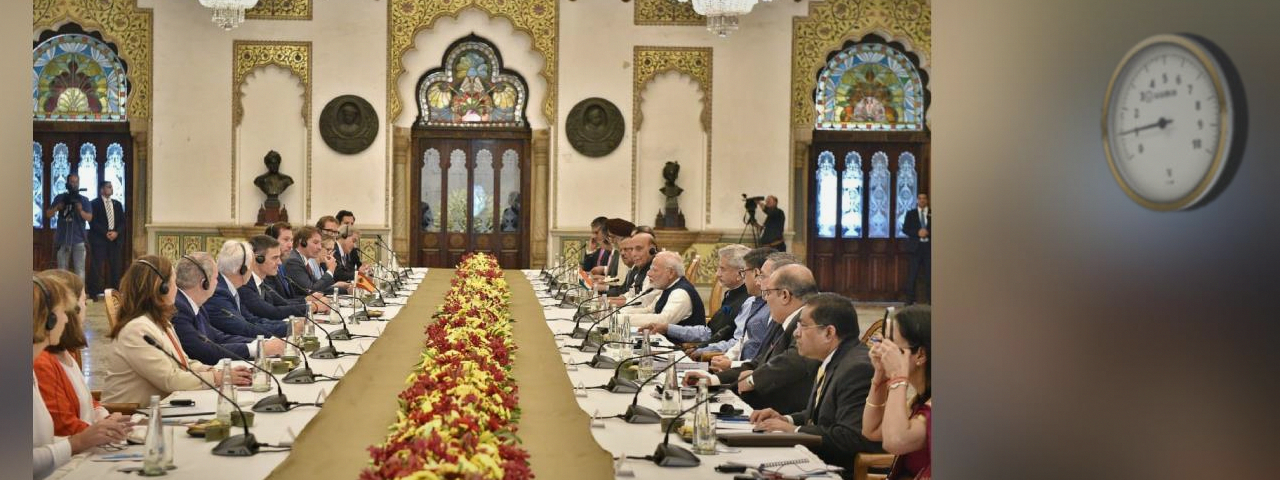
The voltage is {"value": 1, "unit": "V"}
